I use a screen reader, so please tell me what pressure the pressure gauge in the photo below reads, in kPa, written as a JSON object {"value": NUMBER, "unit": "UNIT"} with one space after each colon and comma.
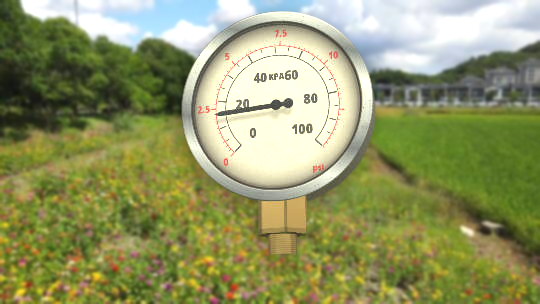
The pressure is {"value": 15, "unit": "kPa"}
